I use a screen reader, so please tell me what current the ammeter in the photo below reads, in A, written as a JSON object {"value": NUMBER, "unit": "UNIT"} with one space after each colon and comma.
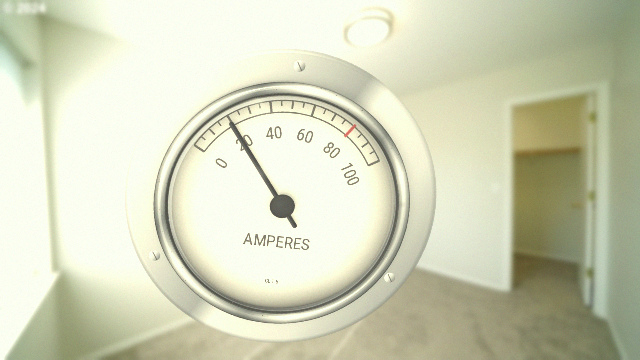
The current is {"value": 20, "unit": "A"}
